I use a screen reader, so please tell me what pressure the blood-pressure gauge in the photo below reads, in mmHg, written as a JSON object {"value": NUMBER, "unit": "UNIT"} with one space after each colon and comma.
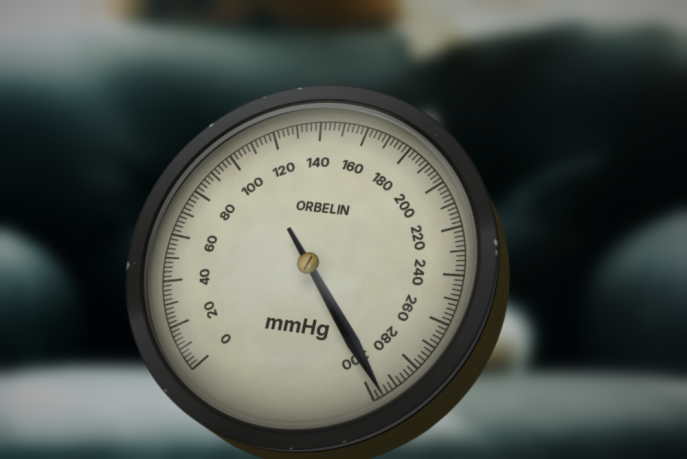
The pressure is {"value": 296, "unit": "mmHg"}
